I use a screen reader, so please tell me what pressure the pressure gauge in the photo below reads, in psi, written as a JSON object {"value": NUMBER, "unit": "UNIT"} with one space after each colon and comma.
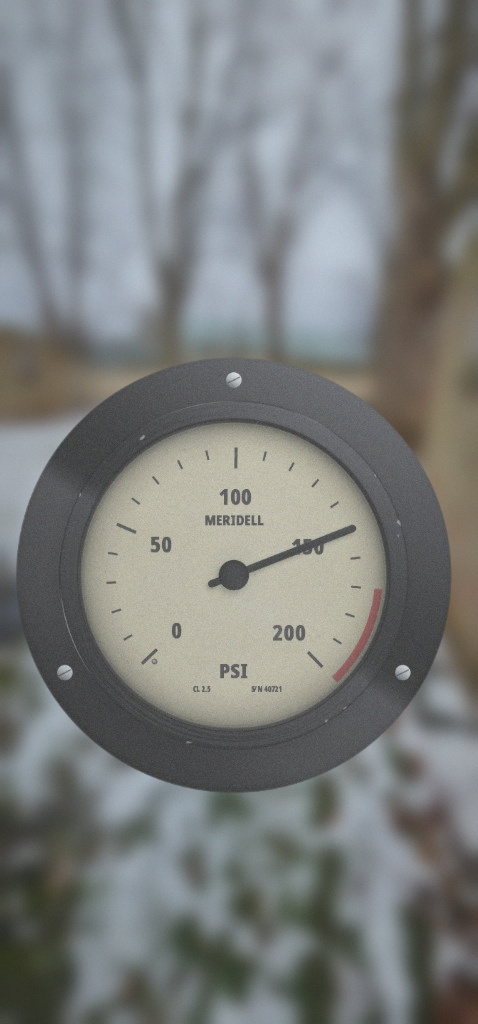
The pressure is {"value": 150, "unit": "psi"}
